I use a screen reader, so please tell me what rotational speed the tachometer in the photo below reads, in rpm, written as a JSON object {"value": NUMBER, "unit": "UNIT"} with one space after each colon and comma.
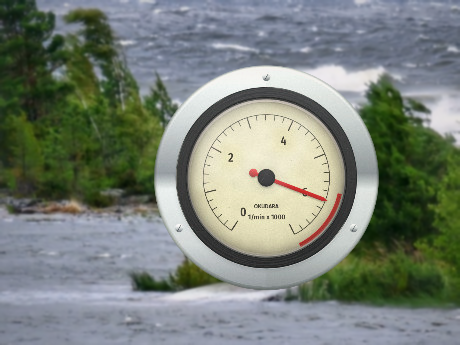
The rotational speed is {"value": 6000, "unit": "rpm"}
